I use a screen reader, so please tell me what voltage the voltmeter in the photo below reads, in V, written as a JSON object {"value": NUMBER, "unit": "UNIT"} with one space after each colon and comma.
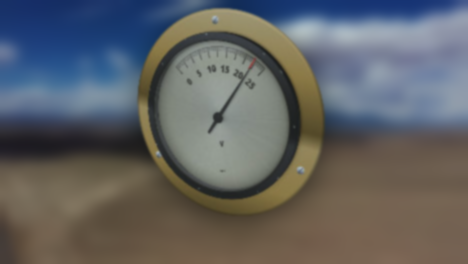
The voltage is {"value": 22.5, "unit": "V"}
